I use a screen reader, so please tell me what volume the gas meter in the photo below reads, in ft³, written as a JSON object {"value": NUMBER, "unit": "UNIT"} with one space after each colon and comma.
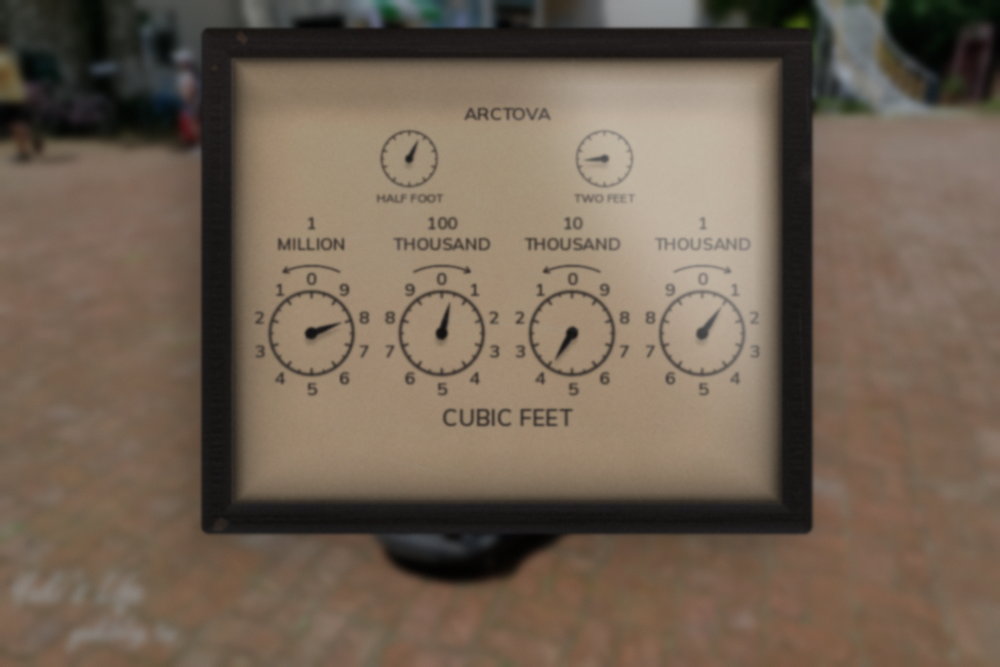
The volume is {"value": 804100, "unit": "ft³"}
